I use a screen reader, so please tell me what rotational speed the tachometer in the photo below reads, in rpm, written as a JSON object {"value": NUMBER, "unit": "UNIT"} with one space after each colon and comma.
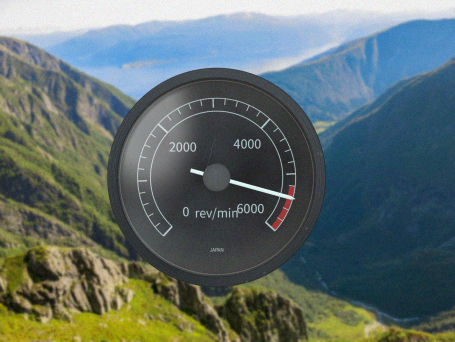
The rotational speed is {"value": 5400, "unit": "rpm"}
